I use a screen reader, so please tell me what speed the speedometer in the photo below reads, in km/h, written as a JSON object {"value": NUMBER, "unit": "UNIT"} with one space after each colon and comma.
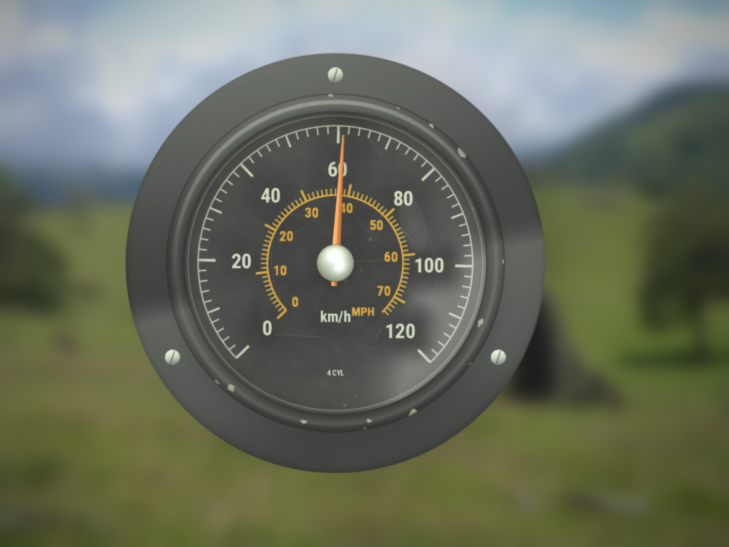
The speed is {"value": 61, "unit": "km/h"}
